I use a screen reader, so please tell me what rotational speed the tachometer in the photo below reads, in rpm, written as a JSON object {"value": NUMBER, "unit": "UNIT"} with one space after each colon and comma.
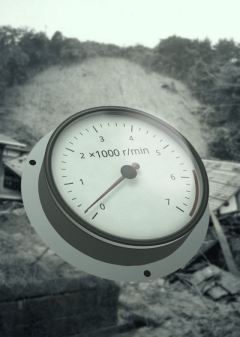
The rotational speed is {"value": 200, "unit": "rpm"}
